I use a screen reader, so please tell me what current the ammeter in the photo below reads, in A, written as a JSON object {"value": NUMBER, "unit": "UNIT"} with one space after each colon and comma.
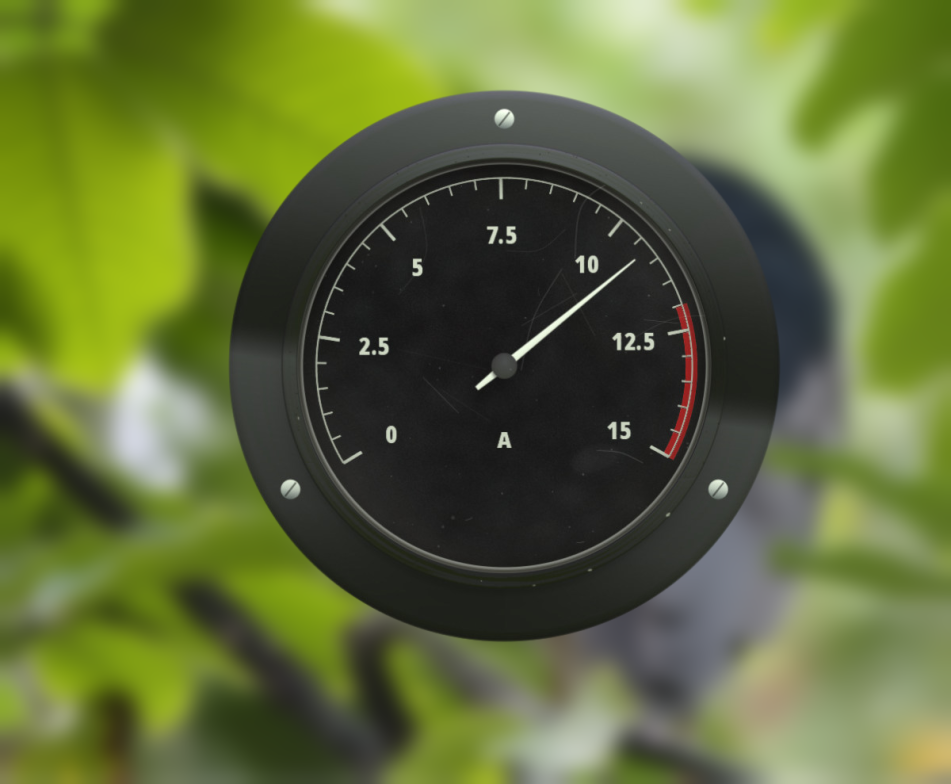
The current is {"value": 10.75, "unit": "A"}
